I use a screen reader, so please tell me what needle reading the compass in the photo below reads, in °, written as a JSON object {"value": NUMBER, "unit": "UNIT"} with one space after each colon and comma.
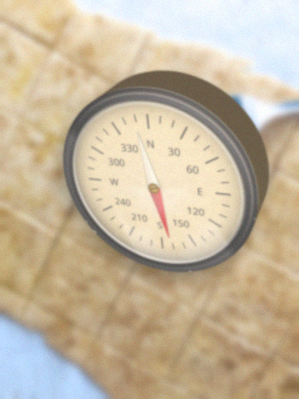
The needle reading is {"value": 170, "unit": "°"}
